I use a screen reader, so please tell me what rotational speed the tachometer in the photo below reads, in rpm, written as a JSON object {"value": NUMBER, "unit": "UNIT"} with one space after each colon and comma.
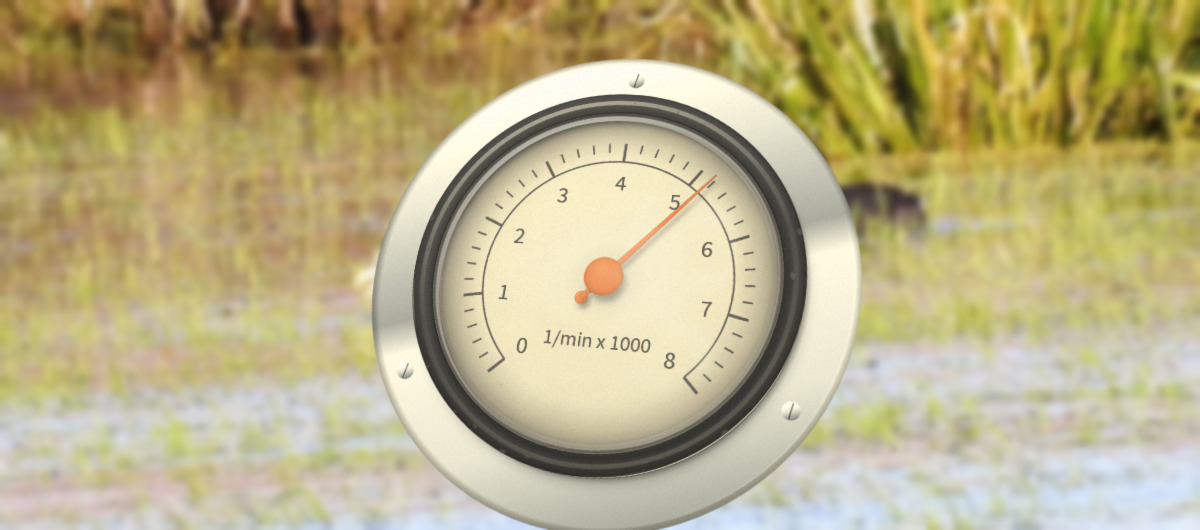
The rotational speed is {"value": 5200, "unit": "rpm"}
